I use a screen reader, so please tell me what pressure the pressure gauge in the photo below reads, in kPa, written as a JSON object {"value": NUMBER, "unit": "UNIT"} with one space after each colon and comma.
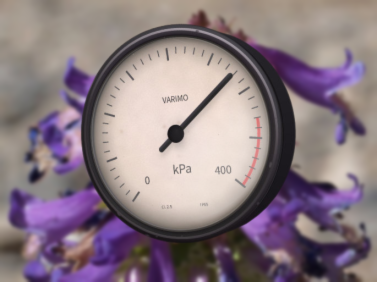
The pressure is {"value": 280, "unit": "kPa"}
